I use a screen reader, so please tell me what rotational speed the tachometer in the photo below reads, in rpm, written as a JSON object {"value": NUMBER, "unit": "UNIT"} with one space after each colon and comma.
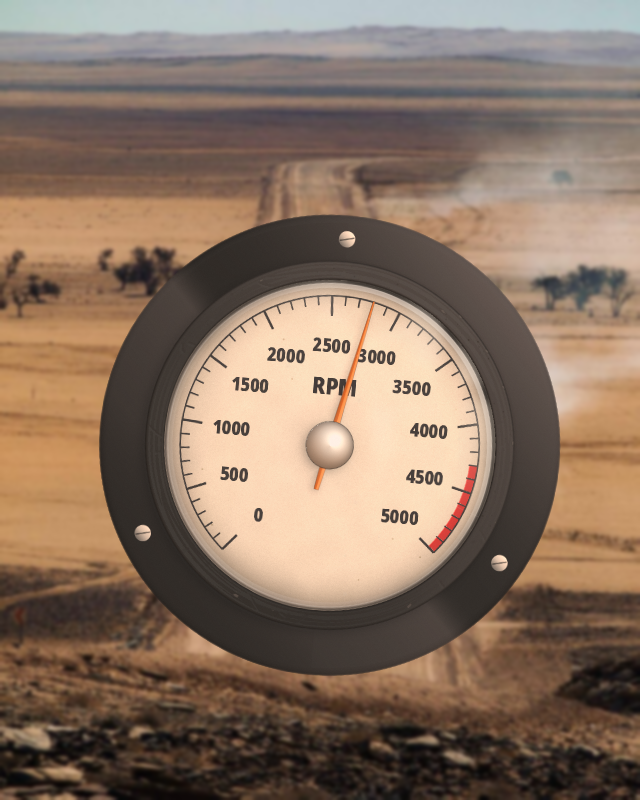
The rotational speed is {"value": 2800, "unit": "rpm"}
